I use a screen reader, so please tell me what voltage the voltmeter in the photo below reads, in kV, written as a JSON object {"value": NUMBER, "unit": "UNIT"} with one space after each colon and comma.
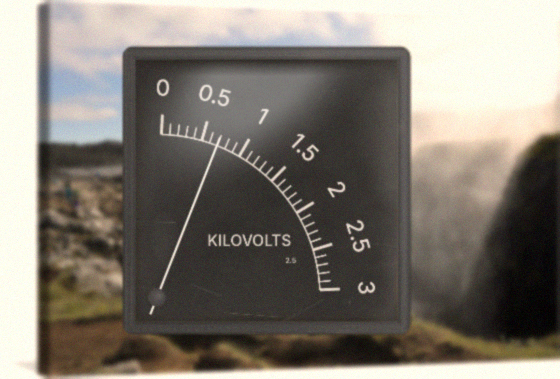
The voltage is {"value": 0.7, "unit": "kV"}
